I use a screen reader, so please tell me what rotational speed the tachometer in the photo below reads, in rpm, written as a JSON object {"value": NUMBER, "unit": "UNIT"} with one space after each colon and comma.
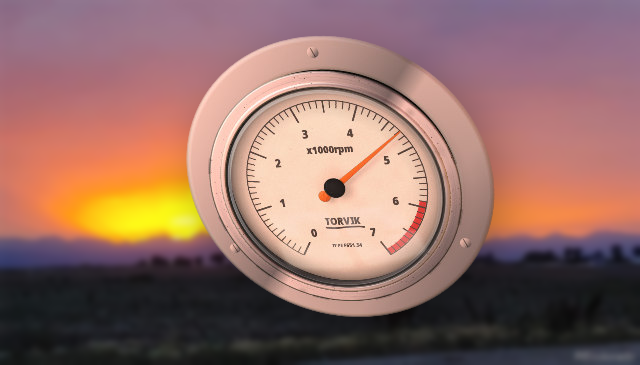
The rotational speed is {"value": 4700, "unit": "rpm"}
